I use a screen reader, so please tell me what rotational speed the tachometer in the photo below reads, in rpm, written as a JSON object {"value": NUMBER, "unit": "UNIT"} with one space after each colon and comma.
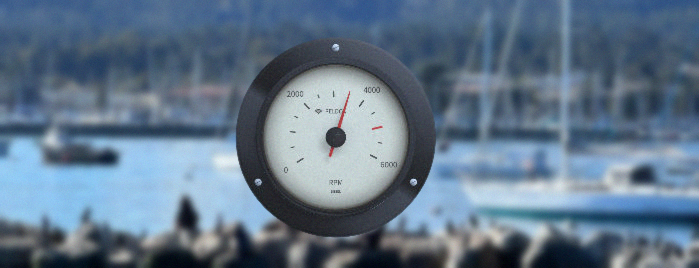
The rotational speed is {"value": 3500, "unit": "rpm"}
